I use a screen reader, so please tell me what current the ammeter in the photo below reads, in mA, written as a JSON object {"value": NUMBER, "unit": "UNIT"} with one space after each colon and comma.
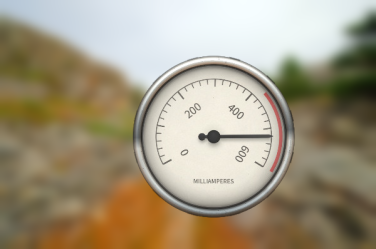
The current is {"value": 520, "unit": "mA"}
